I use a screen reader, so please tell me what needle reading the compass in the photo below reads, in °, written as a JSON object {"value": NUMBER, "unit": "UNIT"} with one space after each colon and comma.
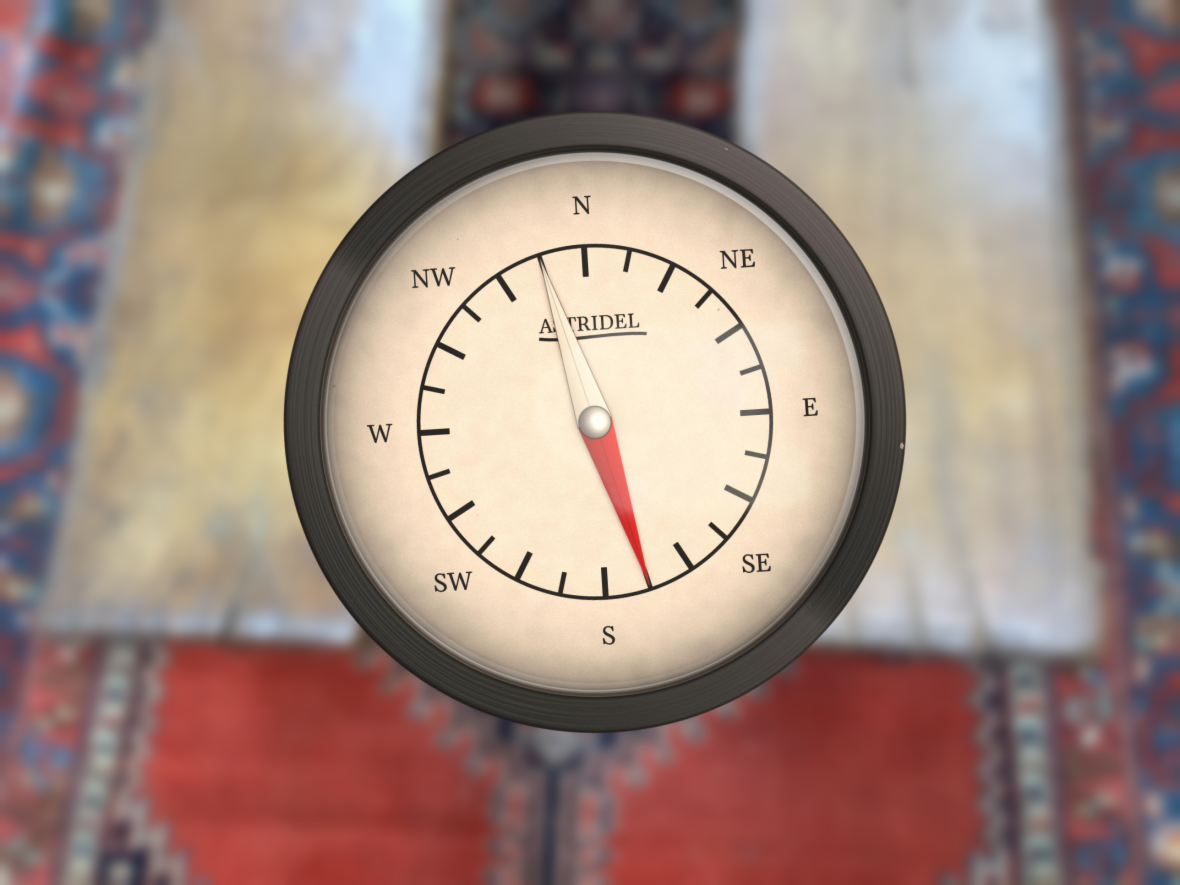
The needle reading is {"value": 165, "unit": "°"}
